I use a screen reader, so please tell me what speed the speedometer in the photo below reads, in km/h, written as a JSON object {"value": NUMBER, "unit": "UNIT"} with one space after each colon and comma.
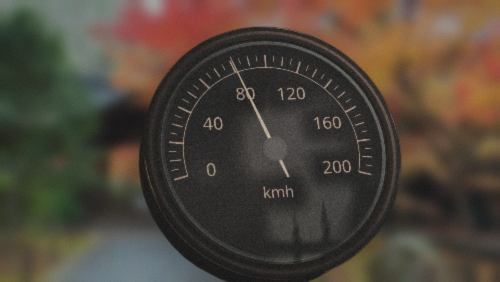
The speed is {"value": 80, "unit": "km/h"}
